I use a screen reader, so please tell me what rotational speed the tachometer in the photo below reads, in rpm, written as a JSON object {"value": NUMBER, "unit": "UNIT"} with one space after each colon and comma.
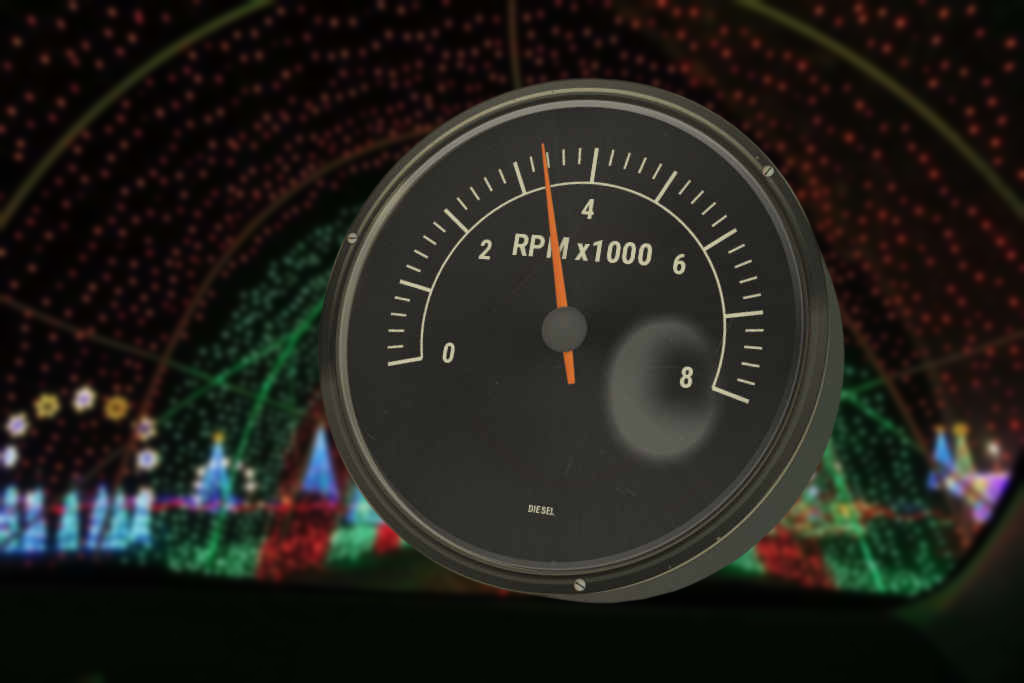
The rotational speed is {"value": 3400, "unit": "rpm"}
